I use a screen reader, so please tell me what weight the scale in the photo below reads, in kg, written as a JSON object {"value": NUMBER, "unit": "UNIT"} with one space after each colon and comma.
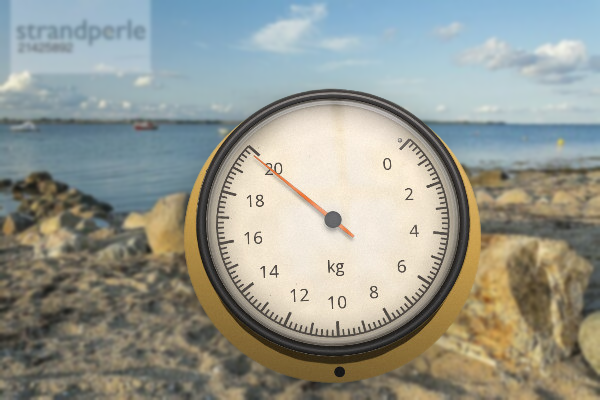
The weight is {"value": 19.8, "unit": "kg"}
